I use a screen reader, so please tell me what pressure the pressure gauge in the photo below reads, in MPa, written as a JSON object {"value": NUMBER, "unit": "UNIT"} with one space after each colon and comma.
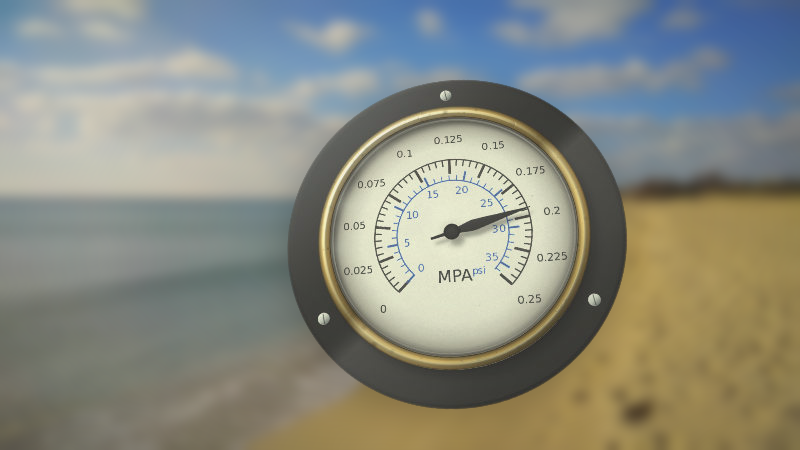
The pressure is {"value": 0.195, "unit": "MPa"}
